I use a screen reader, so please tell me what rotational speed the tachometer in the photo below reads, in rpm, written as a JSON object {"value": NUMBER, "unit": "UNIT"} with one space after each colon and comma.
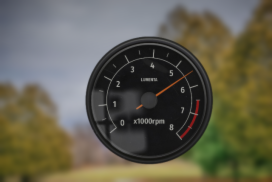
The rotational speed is {"value": 5500, "unit": "rpm"}
